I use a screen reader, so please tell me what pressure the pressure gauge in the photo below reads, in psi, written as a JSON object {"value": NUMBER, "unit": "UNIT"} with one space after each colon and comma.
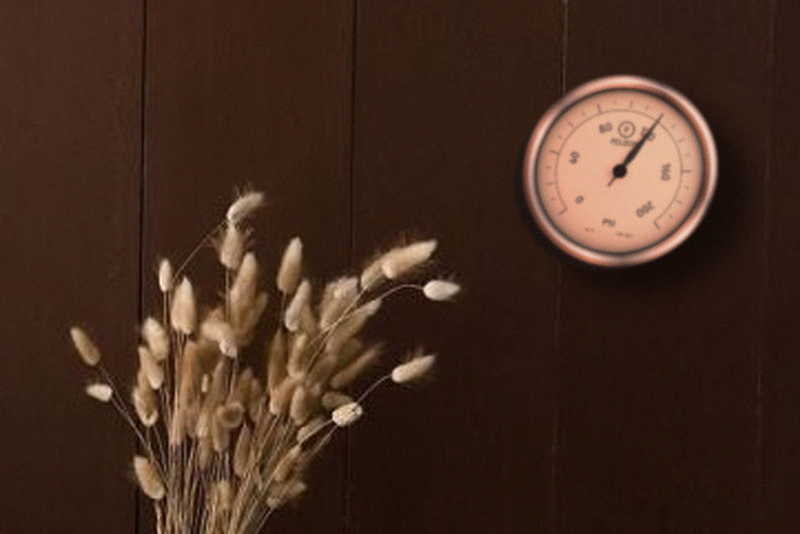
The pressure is {"value": 120, "unit": "psi"}
